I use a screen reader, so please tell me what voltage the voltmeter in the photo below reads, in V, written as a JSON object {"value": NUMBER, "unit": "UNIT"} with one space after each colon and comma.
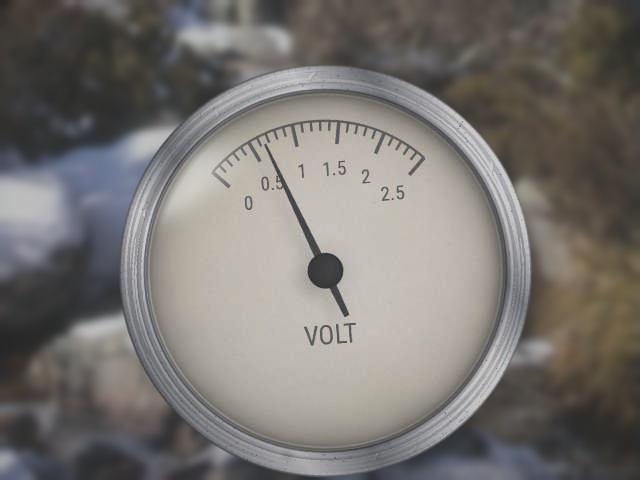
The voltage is {"value": 0.65, "unit": "V"}
